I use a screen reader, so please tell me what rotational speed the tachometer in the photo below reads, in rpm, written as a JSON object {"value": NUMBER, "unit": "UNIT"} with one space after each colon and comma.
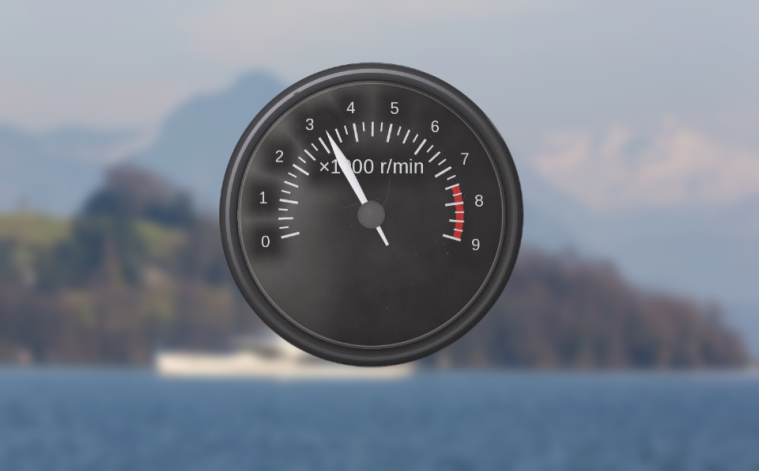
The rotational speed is {"value": 3250, "unit": "rpm"}
